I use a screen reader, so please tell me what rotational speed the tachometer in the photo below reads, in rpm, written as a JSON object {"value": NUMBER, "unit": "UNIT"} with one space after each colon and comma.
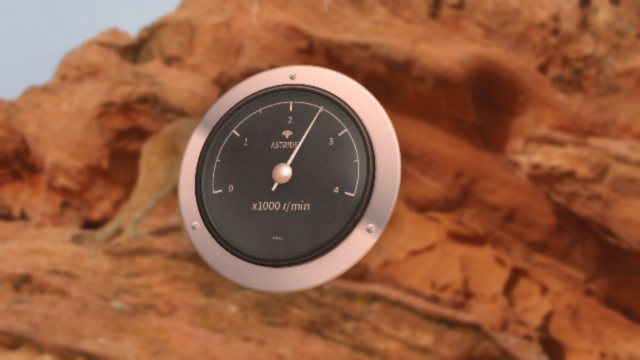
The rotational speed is {"value": 2500, "unit": "rpm"}
